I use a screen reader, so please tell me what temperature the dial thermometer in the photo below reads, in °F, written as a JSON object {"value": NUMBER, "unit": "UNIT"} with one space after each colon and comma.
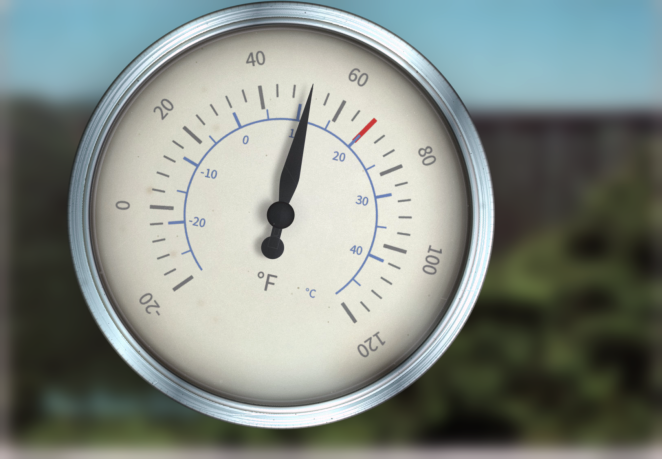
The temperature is {"value": 52, "unit": "°F"}
